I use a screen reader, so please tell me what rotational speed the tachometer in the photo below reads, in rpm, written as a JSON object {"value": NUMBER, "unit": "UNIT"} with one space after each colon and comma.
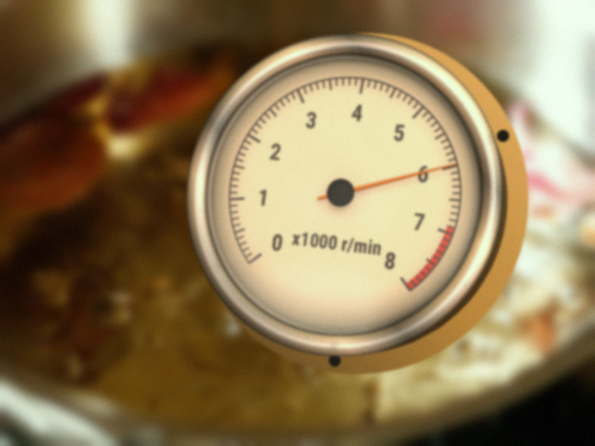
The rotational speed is {"value": 6000, "unit": "rpm"}
